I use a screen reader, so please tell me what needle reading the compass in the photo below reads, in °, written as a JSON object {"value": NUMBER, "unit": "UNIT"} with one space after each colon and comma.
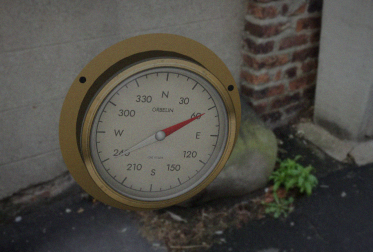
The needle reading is {"value": 60, "unit": "°"}
